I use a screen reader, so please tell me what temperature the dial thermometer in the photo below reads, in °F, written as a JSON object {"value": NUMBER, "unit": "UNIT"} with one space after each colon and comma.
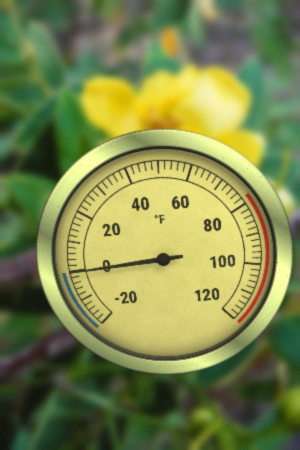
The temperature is {"value": 0, "unit": "°F"}
